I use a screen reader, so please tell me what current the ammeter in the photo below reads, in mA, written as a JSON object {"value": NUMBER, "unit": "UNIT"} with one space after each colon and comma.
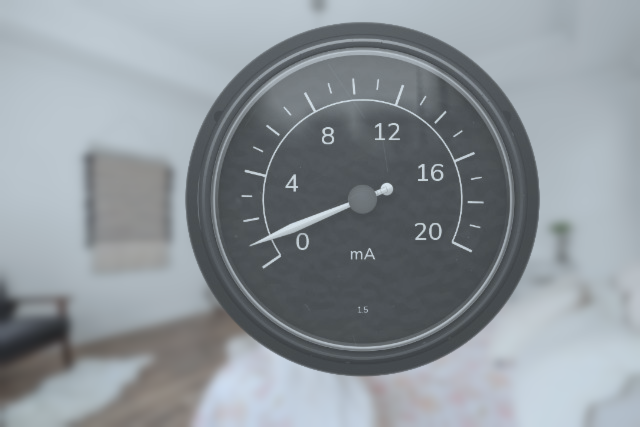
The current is {"value": 1, "unit": "mA"}
